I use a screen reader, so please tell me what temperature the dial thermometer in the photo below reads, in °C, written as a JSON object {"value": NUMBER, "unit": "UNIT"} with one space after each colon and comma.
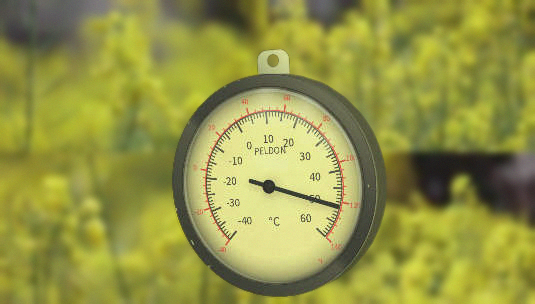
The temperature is {"value": 50, "unit": "°C"}
